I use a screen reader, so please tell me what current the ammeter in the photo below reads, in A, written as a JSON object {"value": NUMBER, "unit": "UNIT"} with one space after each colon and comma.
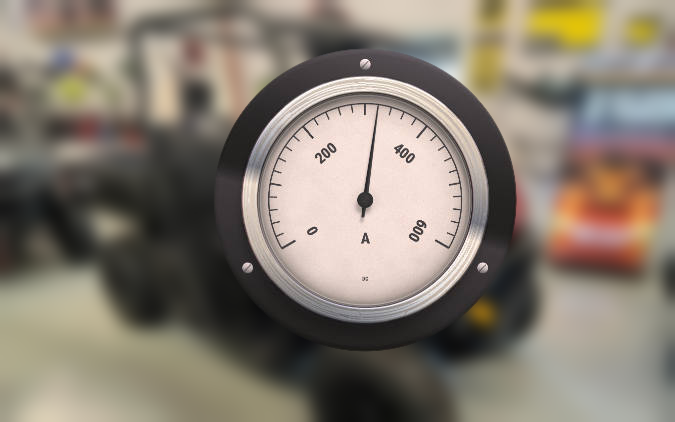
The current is {"value": 320, "unit": "A"}
